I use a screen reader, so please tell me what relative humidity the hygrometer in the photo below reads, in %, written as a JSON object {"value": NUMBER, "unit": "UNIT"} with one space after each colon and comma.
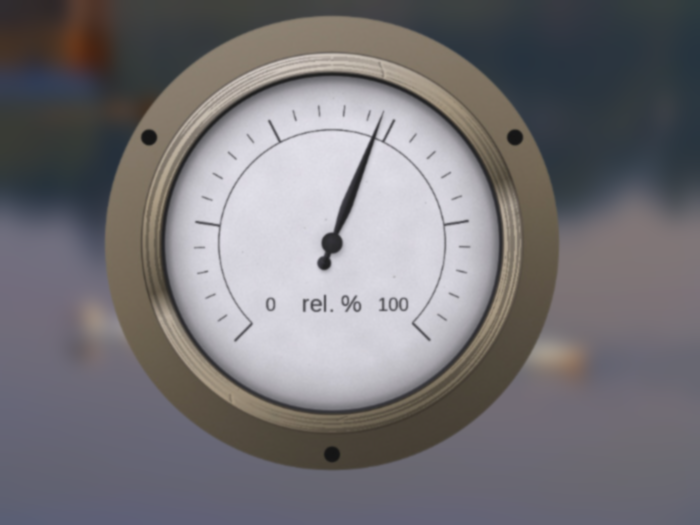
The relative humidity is {"value": 58, "unit": "%"}
